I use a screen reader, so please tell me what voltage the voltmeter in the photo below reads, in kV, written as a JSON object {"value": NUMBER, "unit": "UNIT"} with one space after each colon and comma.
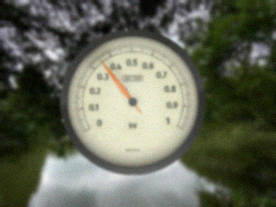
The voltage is {"value": 0.35, "unit": "kV"}
